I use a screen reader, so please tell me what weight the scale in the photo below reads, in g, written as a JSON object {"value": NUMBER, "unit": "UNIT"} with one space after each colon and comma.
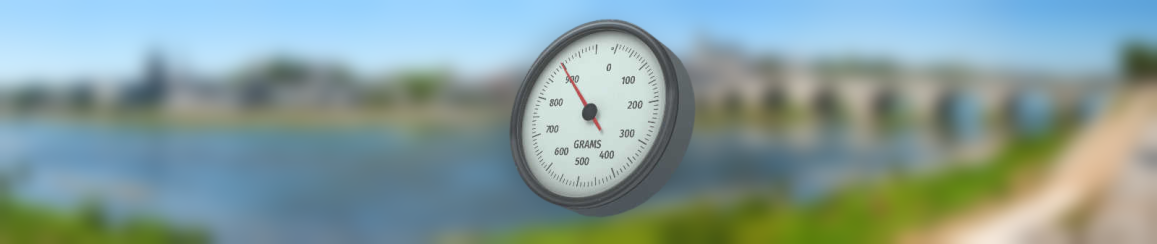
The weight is {"value": 900, "unit": "g"}
